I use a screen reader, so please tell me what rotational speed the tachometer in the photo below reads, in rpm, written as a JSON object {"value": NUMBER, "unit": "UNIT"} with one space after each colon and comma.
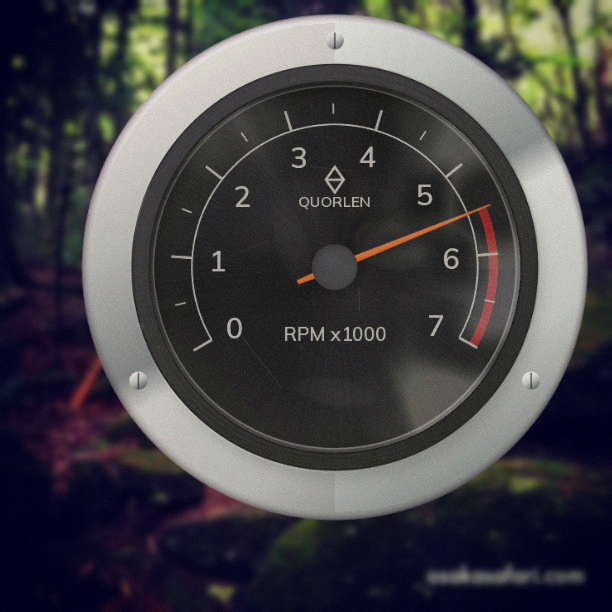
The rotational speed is {"value": 5500, "unit": "rpm"}
